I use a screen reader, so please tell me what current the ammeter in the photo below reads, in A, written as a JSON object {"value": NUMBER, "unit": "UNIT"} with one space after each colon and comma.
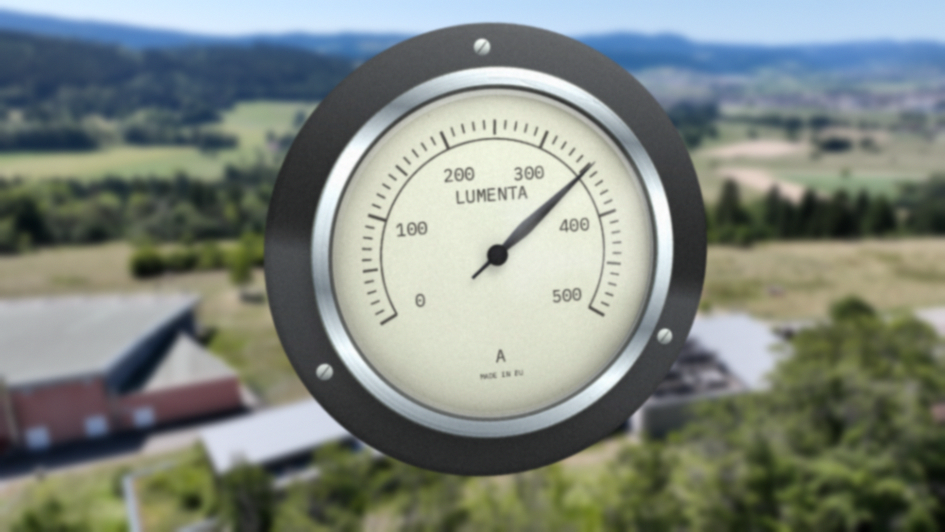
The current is {"value": 350, "unit": "A"}
